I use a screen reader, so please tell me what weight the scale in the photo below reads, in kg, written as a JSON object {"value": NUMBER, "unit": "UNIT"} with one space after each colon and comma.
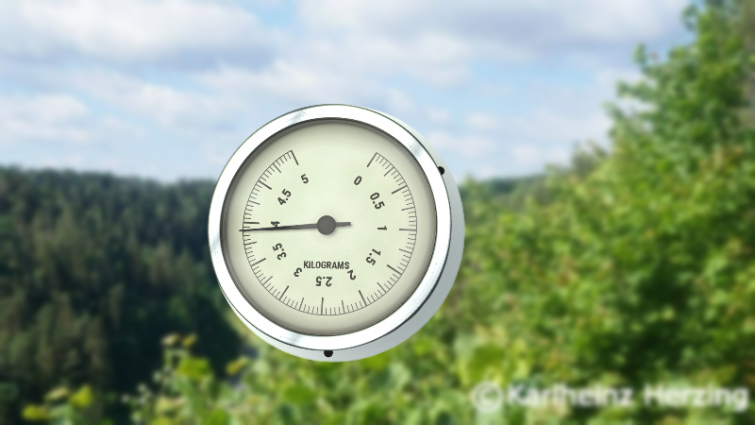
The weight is {"value": 3.9, "unit": "kg"}
